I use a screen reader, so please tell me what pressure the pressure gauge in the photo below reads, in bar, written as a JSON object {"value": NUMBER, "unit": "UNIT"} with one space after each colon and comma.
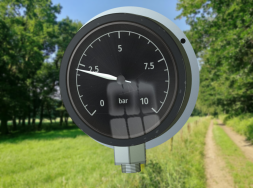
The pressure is {"value": 2.25, "unit": "bar"}
